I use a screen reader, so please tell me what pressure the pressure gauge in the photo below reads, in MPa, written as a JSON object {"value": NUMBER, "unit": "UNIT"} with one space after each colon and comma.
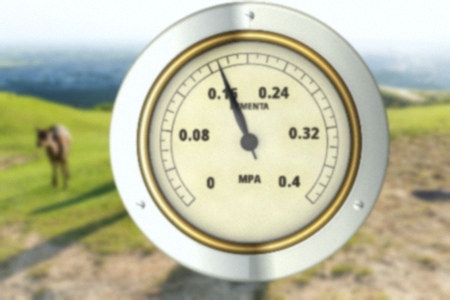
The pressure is {"value": 0.17, "unit": "MPa"}
